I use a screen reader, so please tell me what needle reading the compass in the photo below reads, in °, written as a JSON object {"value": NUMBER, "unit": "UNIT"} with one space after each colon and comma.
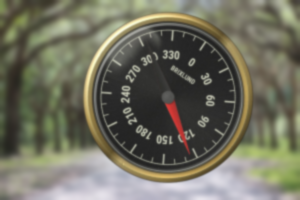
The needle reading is {"value": 125, "unit": "°"}
